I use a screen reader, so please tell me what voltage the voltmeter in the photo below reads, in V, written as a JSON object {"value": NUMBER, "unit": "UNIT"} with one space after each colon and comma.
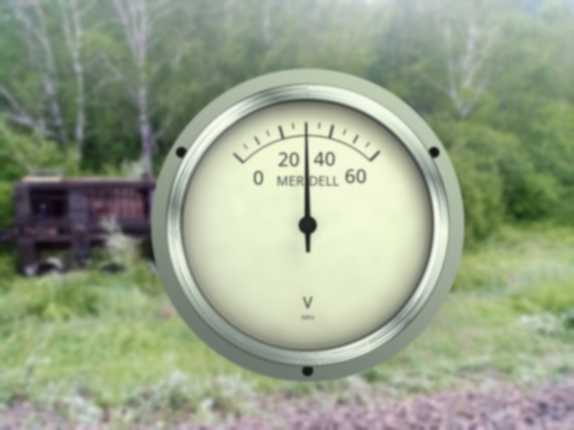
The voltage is {"value": 30, "unit": "V"}
